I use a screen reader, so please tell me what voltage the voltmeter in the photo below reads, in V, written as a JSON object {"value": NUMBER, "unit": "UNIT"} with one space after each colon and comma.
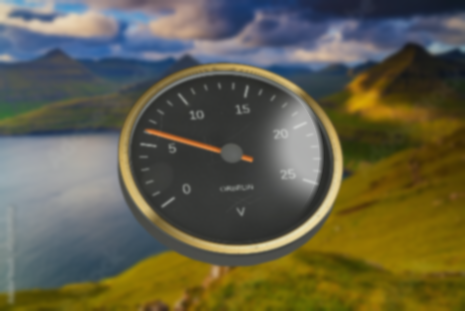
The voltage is {"value": 6, "unit": "V"}
